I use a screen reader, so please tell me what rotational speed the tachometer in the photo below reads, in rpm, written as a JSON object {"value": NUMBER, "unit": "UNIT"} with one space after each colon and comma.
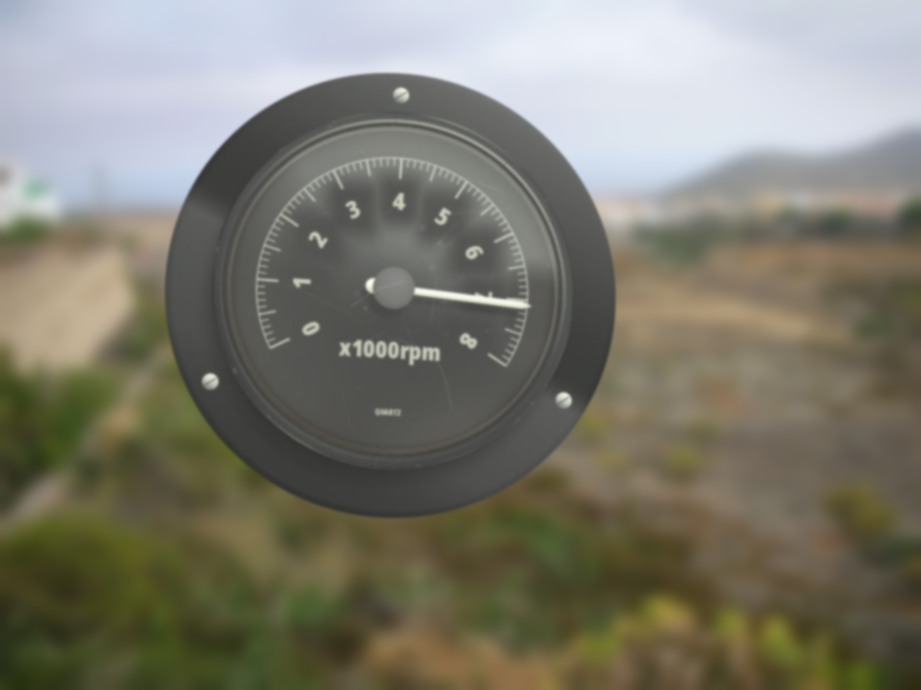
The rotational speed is {"value": 7100, "unit": "rpm"}
